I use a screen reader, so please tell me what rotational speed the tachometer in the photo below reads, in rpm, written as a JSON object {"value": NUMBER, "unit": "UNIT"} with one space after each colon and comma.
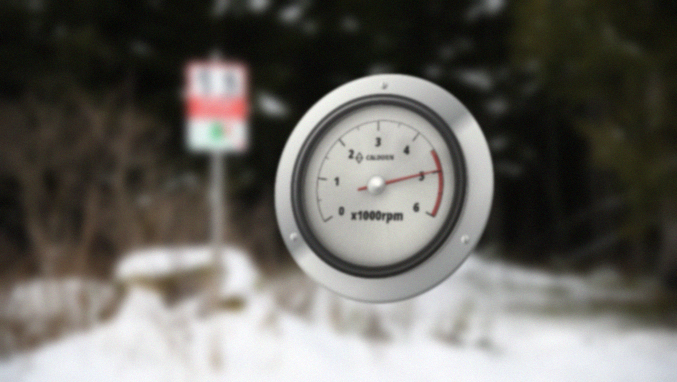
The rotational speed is {"value": 5000, "unit": "rpm"}
